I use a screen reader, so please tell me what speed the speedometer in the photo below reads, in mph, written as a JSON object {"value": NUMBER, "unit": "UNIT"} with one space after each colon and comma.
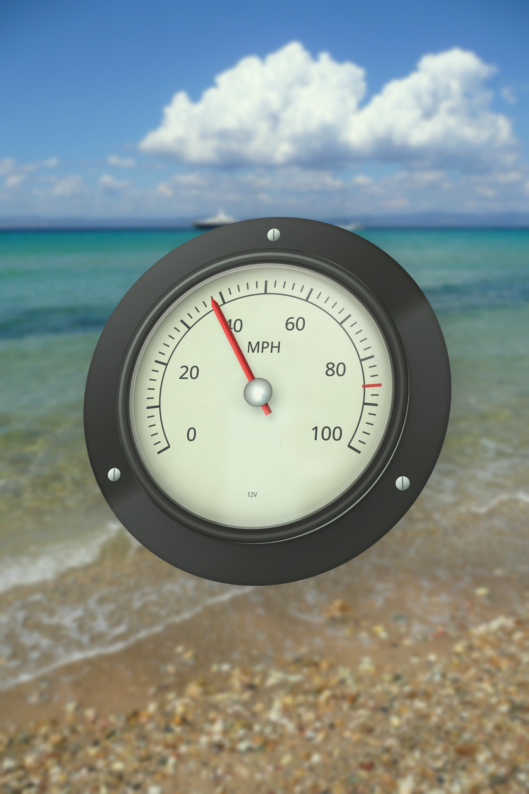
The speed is {"value": 38, "unit": "mph"}
